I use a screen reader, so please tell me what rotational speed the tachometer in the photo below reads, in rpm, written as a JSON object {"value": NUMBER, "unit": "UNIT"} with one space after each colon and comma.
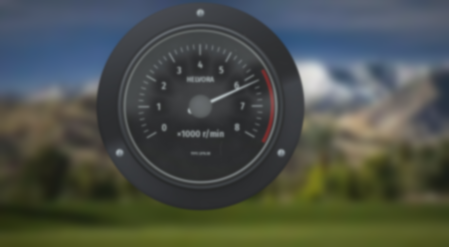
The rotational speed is {"value": 6200, "unit": "rpm"}
